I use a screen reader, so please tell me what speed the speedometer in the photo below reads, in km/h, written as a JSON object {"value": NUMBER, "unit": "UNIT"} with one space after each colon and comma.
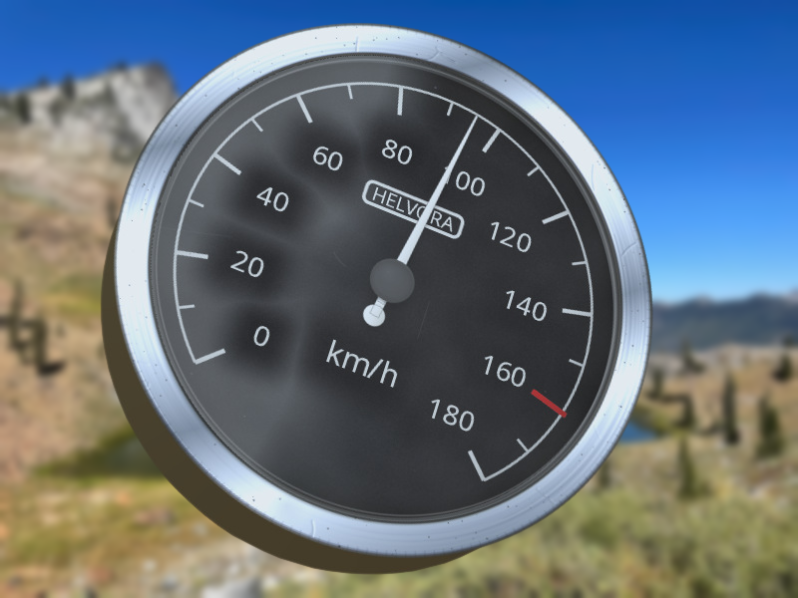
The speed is {"value": 95, "unit": "km/h"}
